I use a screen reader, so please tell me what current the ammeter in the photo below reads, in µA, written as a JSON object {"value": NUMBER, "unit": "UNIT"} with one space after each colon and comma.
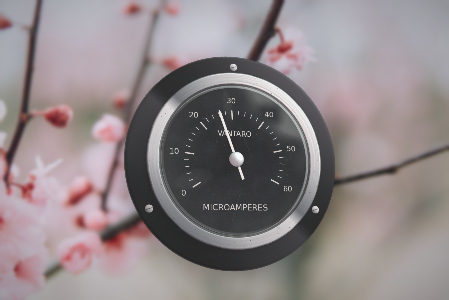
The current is {"value": 26, "unit": "µA"}
